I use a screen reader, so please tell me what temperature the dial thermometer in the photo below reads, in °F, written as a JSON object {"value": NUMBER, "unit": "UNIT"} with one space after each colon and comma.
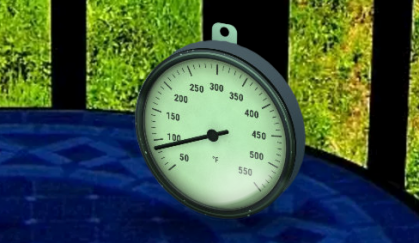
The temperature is {"value": 90, "unit": "°F"}
